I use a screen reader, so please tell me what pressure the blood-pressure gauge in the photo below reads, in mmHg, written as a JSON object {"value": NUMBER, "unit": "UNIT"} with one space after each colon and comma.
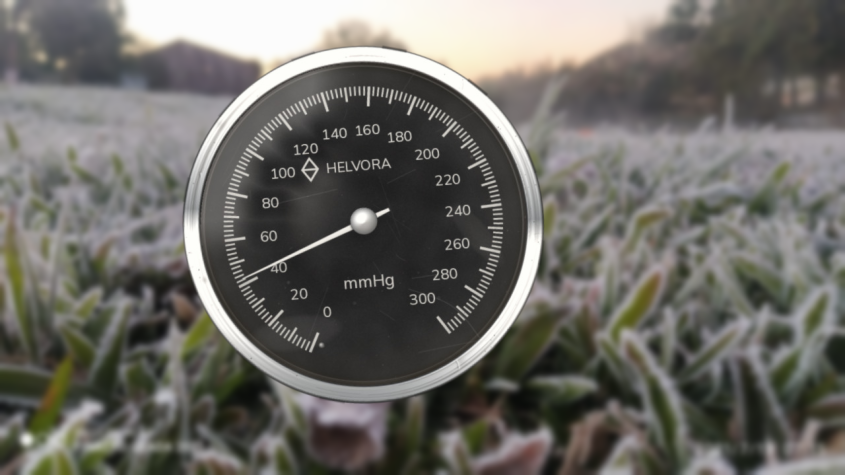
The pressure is {"value": 42, "unit": "mmHg"}
